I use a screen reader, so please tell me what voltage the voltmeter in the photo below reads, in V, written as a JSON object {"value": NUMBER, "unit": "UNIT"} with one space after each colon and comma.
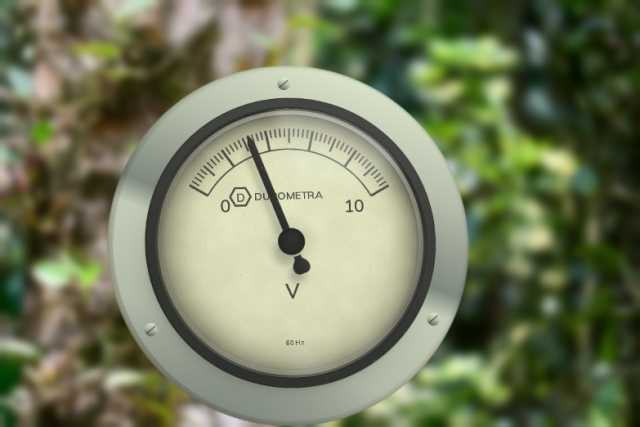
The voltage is {"value": 3.2, "unit": "V"}
